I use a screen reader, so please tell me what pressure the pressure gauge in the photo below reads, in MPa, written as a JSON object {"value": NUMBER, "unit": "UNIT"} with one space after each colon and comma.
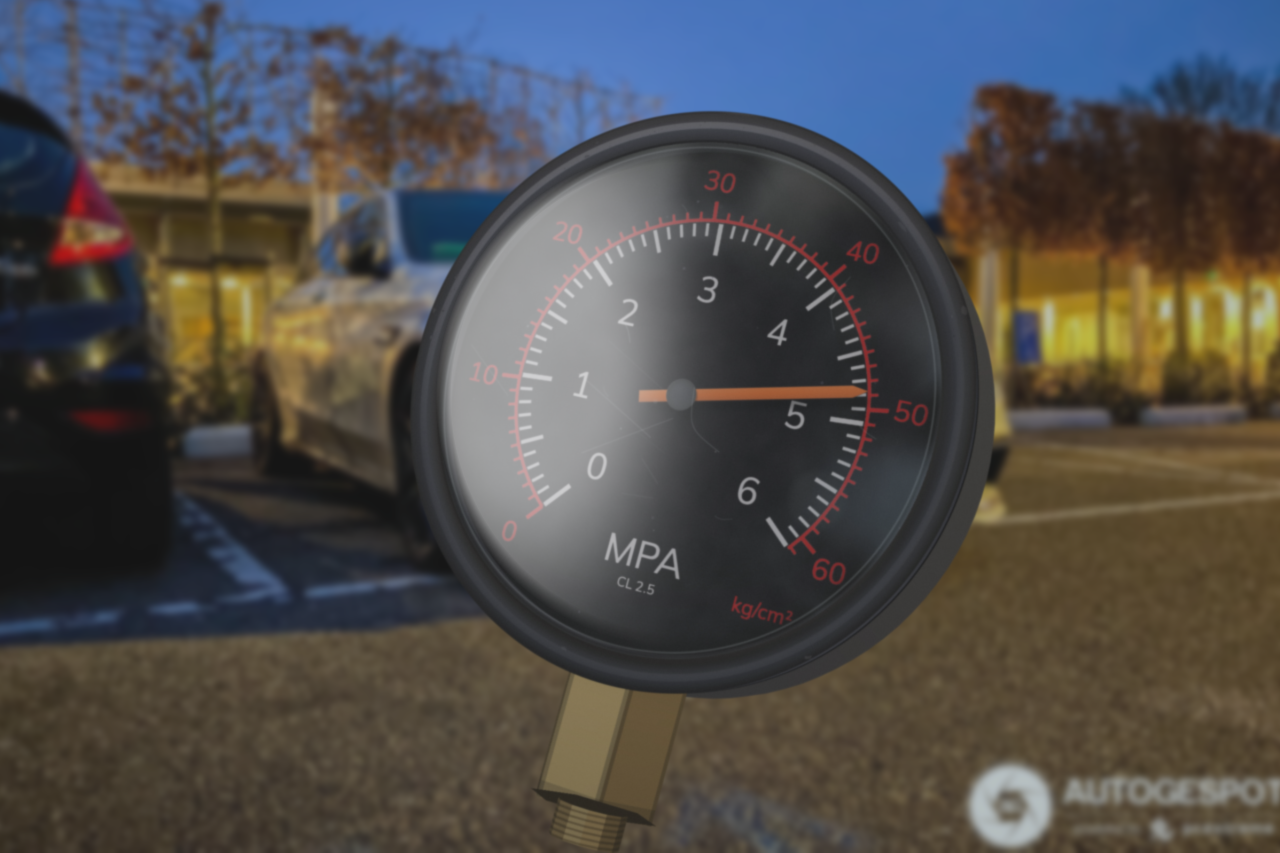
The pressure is {"value": 4.8, "unit": "MPa"}
